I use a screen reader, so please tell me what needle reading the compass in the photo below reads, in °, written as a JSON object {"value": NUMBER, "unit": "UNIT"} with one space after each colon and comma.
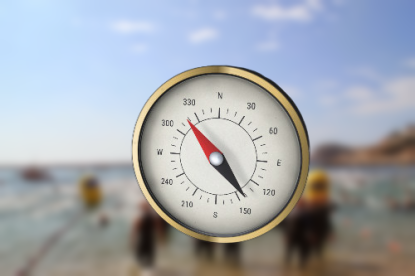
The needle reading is {"value": 320, "unit": "°"}
